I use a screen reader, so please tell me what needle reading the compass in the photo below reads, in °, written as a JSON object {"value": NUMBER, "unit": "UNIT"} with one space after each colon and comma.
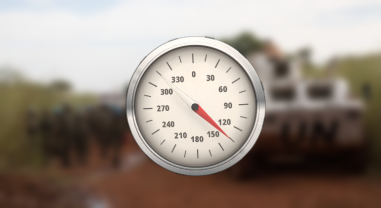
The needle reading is {"value": 135, "unit": "°"}
